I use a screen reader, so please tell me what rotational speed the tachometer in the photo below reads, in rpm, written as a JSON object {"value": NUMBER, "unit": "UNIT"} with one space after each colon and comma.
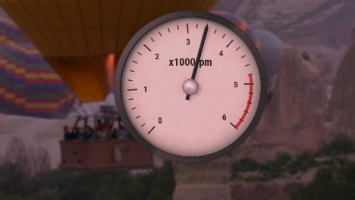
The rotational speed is {"value": 3400, "unit": "rpm"}
